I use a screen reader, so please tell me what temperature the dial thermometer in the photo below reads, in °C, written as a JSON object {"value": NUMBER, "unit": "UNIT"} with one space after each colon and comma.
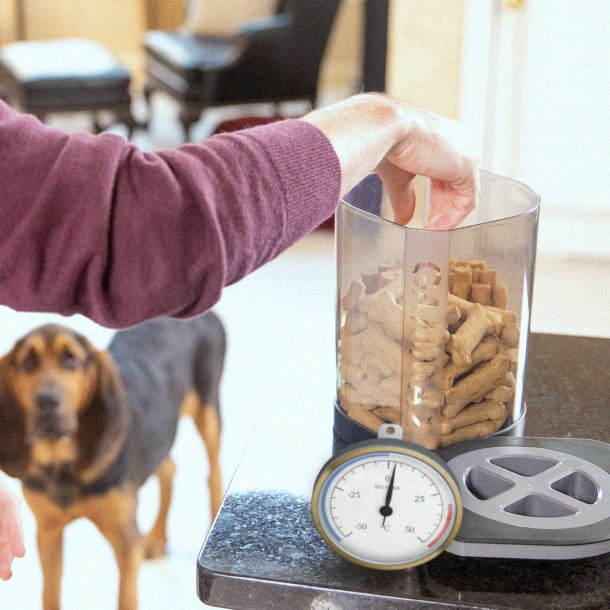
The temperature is {"value": 2.5, "unit": "°C"}
